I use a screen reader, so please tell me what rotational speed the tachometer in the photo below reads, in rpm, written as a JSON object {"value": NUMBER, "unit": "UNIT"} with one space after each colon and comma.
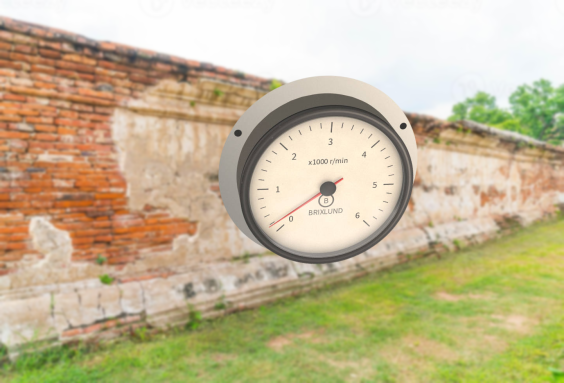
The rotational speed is {"value": 200, "unit": "rpm"}
